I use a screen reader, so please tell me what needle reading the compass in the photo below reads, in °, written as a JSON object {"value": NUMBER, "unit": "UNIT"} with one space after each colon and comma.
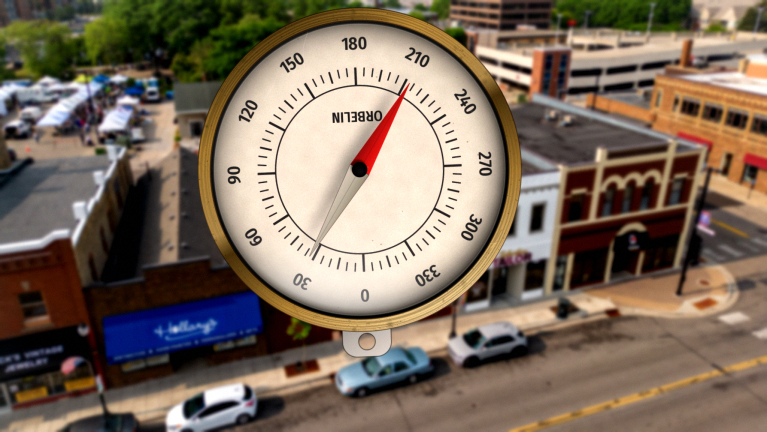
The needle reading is {"value": 212.5, "unit": "°"}
